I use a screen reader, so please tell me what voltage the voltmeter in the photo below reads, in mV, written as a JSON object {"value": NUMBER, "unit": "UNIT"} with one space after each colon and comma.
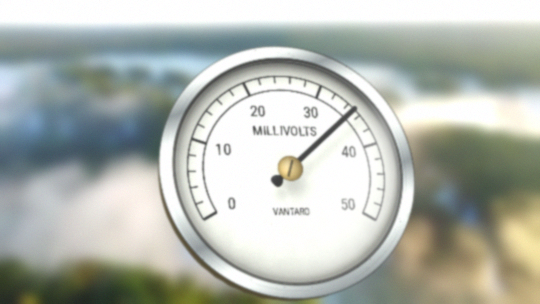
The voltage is {"value": 35, "unit": "mV"}
